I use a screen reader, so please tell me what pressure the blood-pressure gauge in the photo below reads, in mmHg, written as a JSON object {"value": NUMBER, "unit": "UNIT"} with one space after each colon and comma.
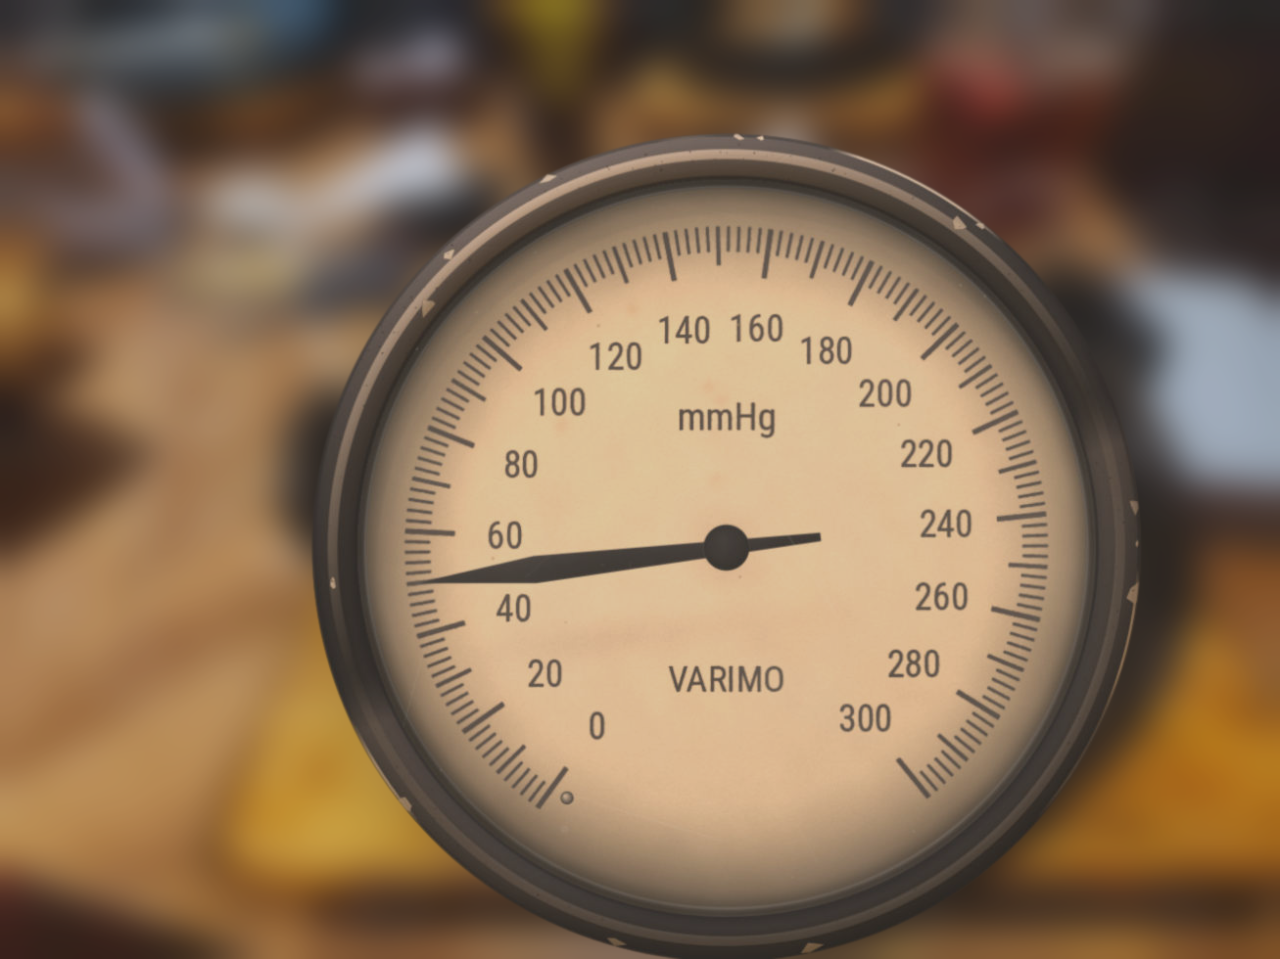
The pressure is {"value": 50, "unit": "mmHg"}
